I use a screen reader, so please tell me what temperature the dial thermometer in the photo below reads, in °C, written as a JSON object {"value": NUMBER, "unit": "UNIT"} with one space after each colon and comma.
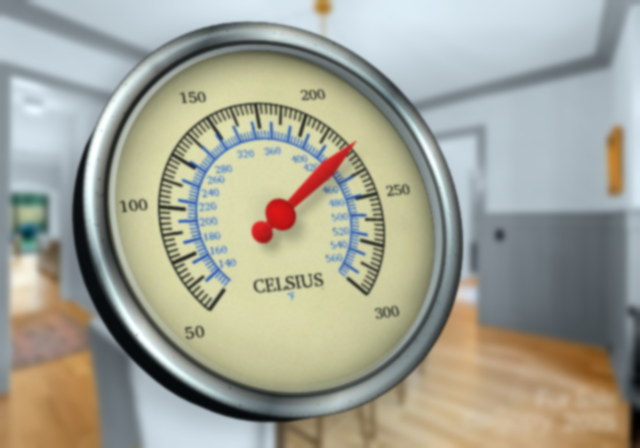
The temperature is {"value": 225, "unit": "°C"}
